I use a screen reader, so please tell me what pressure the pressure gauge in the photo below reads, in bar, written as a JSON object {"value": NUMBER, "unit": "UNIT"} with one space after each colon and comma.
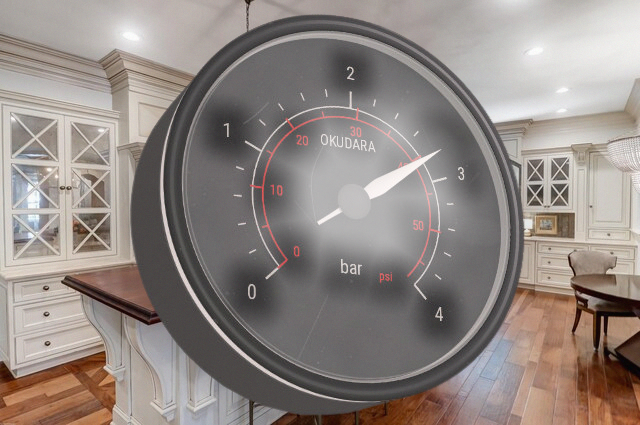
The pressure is {"value": 2.8, "unit": "bar"}
